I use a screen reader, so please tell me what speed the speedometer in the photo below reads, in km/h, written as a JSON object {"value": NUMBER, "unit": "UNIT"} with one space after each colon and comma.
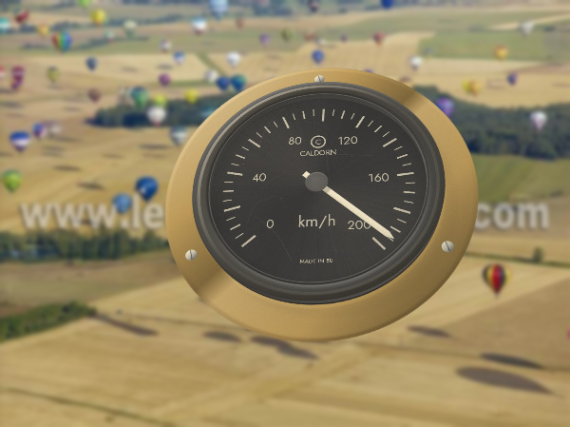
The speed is {"value": 195, "unit": "km/h"}
